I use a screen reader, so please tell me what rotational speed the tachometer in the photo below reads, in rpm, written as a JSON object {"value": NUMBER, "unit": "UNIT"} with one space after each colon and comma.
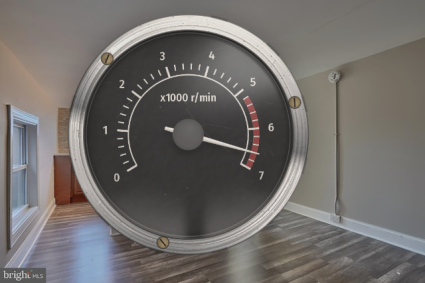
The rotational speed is {"value": 6600, "unit": "rpm"}
